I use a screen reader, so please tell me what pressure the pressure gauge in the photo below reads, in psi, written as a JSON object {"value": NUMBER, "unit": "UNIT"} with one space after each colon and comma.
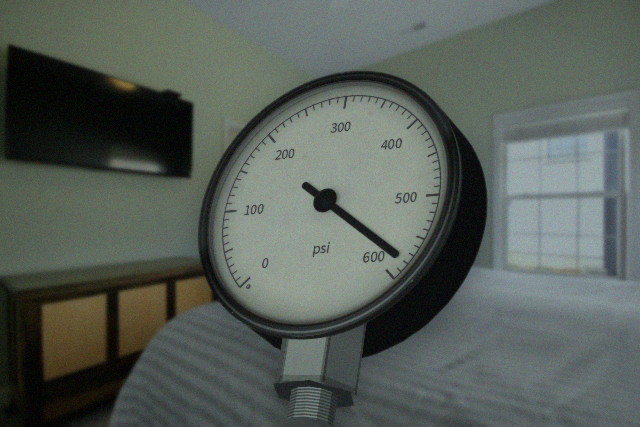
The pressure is {"value": 580, "unit": "psi"}
